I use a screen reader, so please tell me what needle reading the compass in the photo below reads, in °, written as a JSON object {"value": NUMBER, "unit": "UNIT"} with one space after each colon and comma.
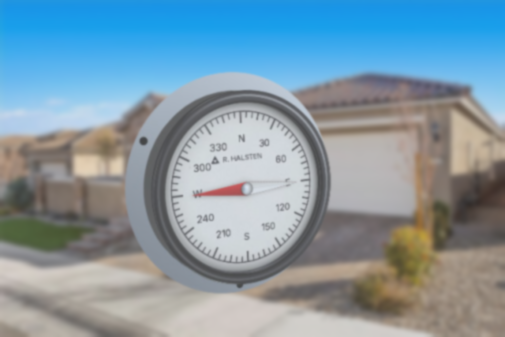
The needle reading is {"value": 270, "unit": "°"}
